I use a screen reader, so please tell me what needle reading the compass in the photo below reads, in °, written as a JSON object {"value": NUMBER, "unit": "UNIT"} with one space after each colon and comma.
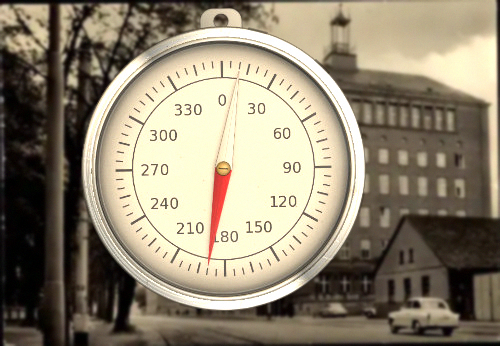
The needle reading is {"value": 190, "unit": "°"}
